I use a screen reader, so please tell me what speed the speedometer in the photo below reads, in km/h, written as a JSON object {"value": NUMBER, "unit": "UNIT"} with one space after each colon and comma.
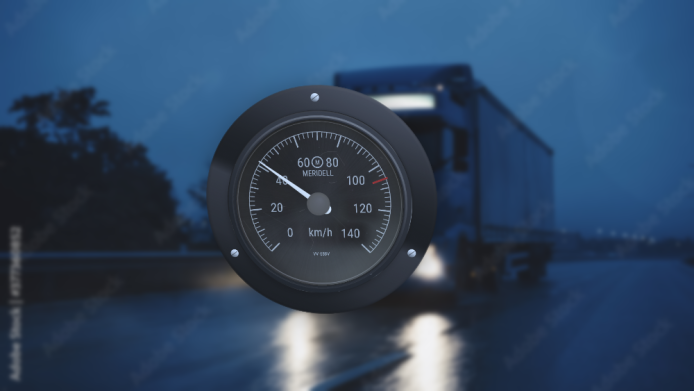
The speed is {"value": 42, "unit": "km/h"}
